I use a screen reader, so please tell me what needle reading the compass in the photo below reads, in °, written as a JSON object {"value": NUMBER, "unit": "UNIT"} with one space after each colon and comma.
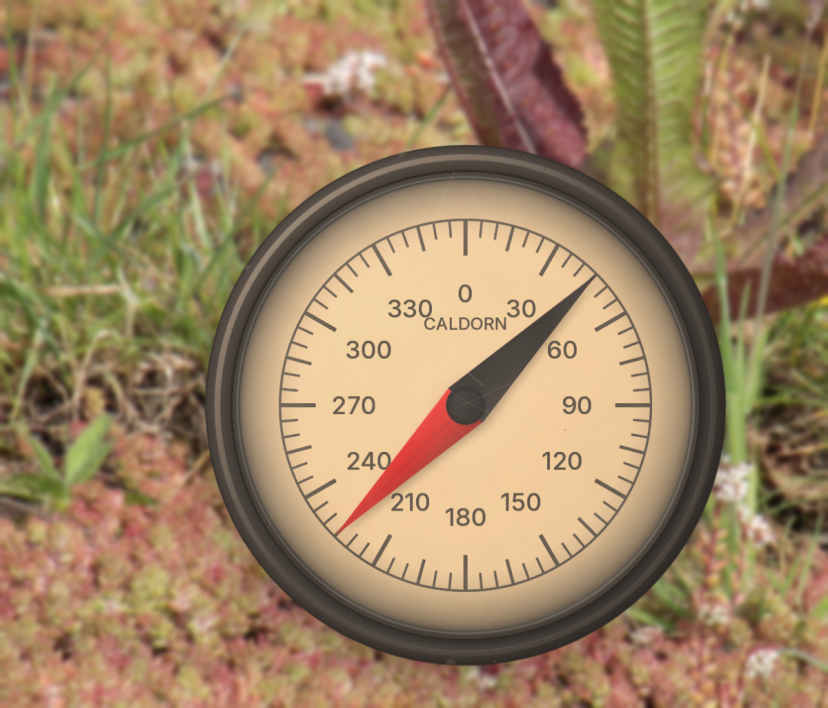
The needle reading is {"value": 225, "unit": "°"}
